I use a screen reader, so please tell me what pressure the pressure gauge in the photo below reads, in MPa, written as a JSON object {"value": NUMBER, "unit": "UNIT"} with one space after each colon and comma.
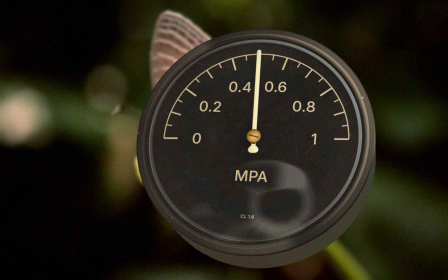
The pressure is {"value": 0.5, "unit": "MPa"}
